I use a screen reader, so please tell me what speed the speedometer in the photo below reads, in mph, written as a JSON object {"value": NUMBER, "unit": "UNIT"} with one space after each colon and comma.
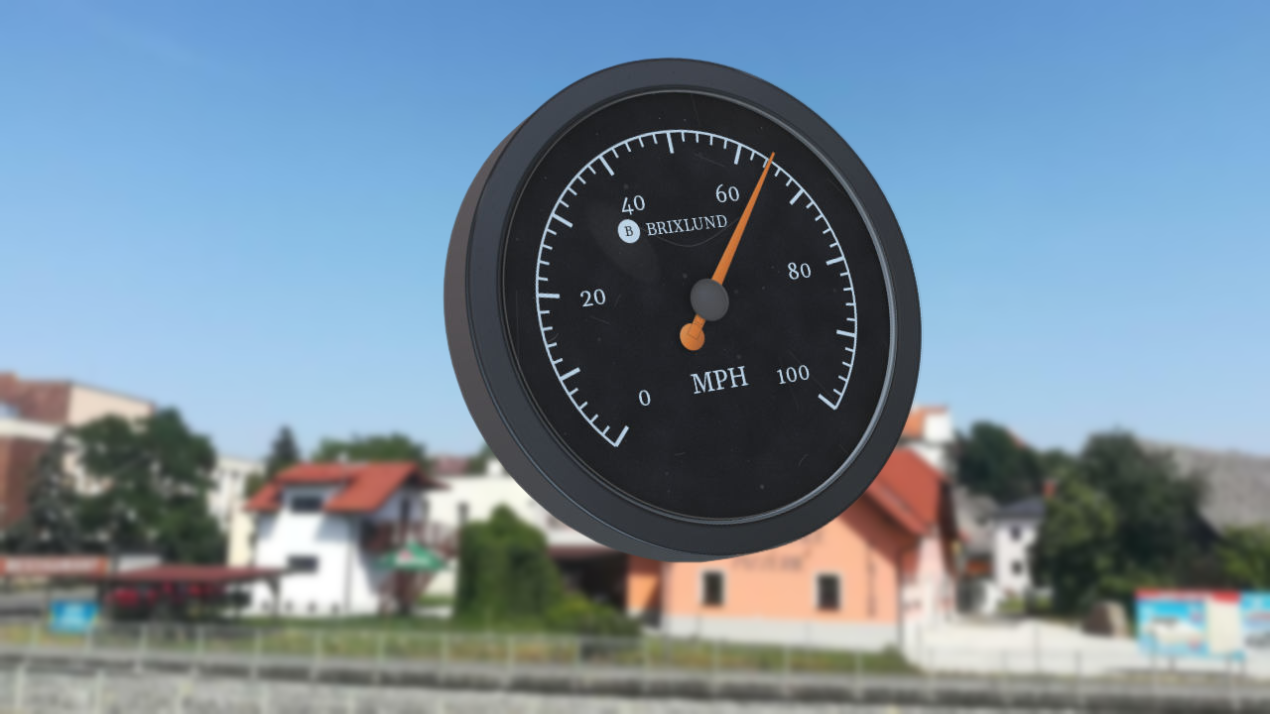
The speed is {"value": 64, "unit": "mph"}
